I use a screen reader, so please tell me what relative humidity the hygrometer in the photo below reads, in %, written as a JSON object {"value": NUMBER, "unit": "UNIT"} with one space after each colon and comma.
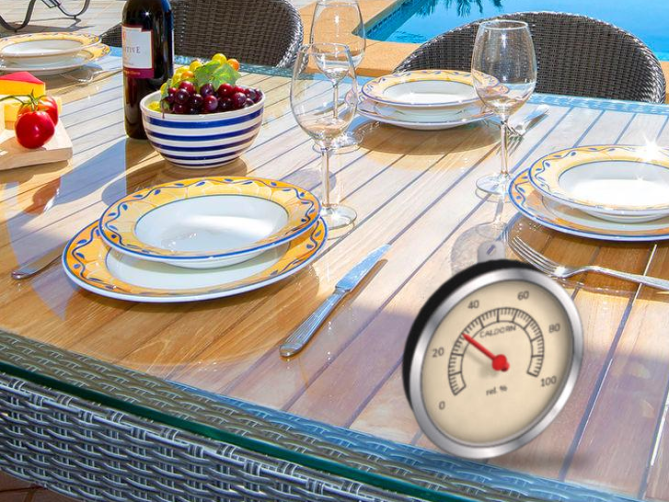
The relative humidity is {"value": 30, "unit": "%"}
